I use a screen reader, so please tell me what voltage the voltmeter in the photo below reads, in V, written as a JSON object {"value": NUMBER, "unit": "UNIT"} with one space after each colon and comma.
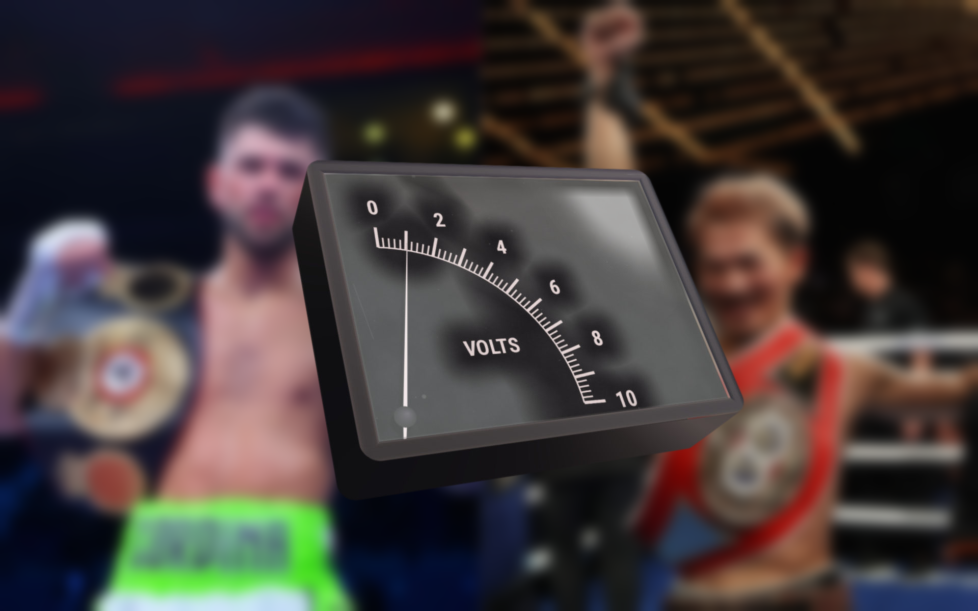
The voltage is {"value": 1, "unit": "V"}
